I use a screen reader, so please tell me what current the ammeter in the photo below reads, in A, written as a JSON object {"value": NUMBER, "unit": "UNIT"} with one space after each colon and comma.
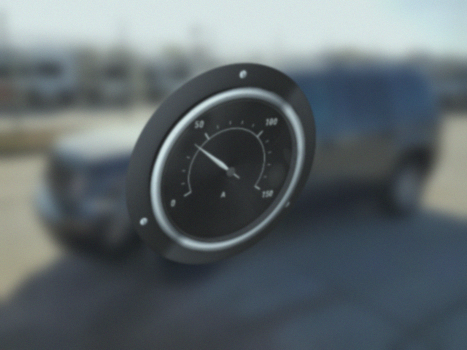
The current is {"value": 40, "unit": "A"}
